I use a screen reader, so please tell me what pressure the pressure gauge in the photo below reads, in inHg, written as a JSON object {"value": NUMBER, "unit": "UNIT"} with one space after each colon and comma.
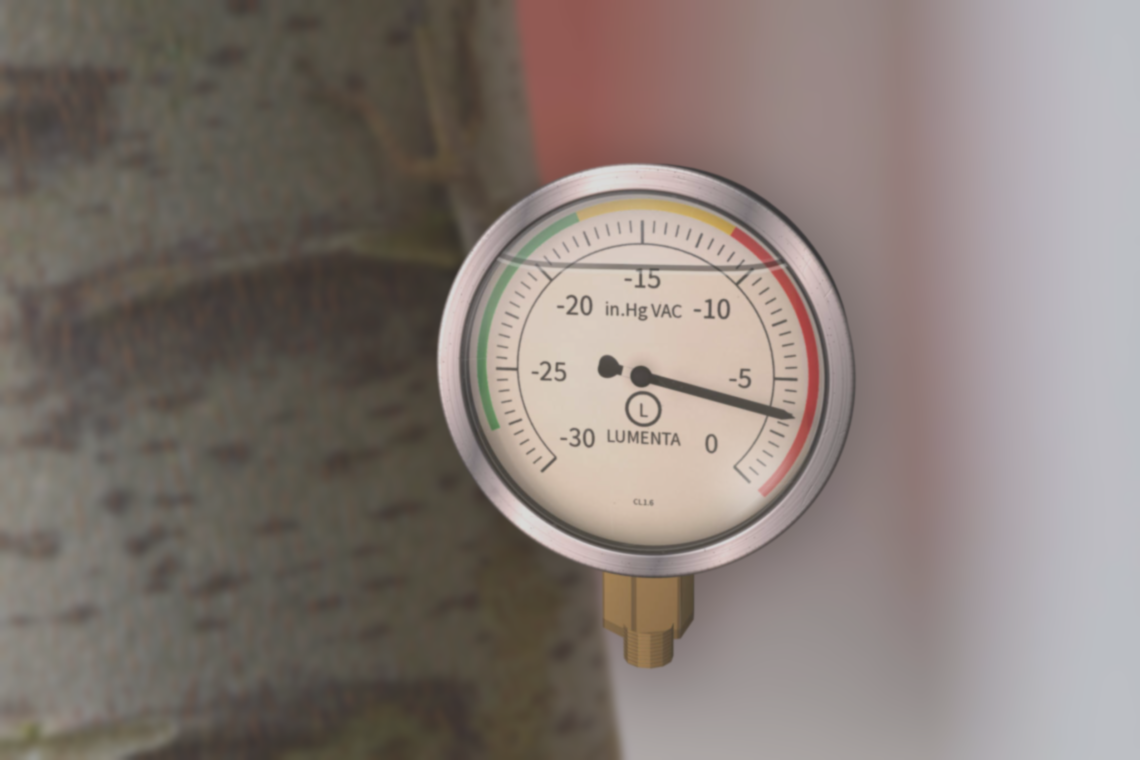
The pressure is {"value": -3.5, "unit": "inHg"}
